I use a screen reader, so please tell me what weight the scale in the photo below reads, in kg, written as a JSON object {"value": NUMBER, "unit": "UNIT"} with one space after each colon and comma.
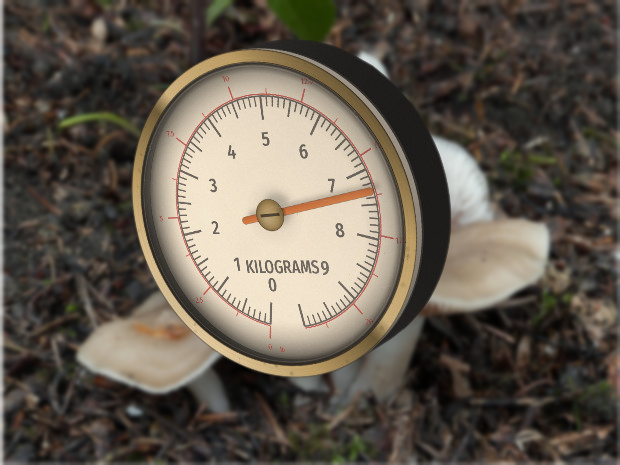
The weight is {"value": 7.3, "unit": "kg"}
